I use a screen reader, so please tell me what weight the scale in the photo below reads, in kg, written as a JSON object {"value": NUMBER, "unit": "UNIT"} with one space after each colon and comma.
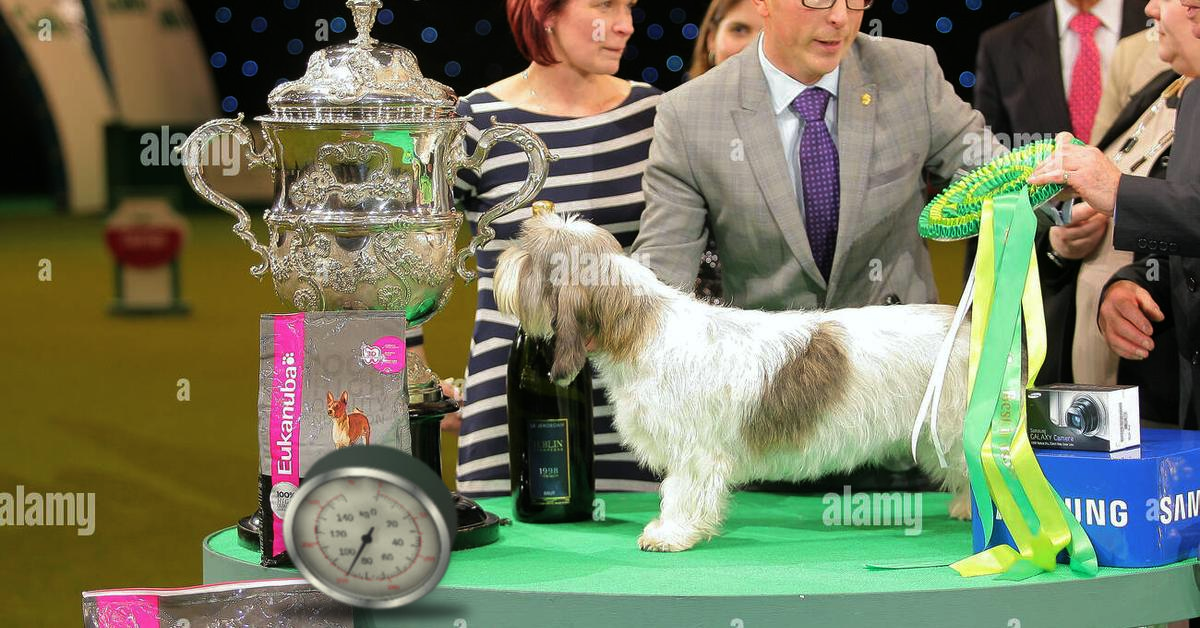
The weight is {"value": 90, "unit": "kg"}
